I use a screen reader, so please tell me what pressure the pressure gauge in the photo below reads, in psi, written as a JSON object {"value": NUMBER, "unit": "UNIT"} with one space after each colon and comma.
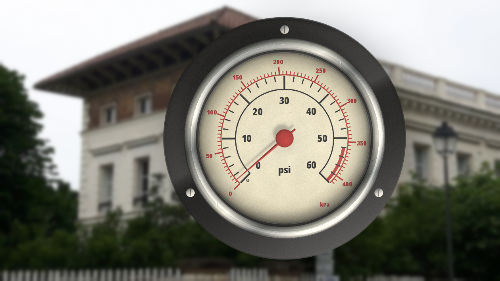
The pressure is {"value": 1, "unit": "psi"}
